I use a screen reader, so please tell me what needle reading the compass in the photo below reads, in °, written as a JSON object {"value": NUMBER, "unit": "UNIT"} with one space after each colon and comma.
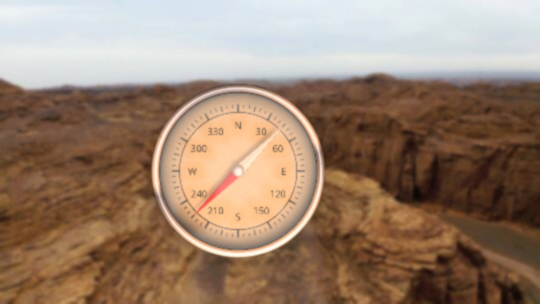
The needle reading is {"value": 225, "unit": "°"}
